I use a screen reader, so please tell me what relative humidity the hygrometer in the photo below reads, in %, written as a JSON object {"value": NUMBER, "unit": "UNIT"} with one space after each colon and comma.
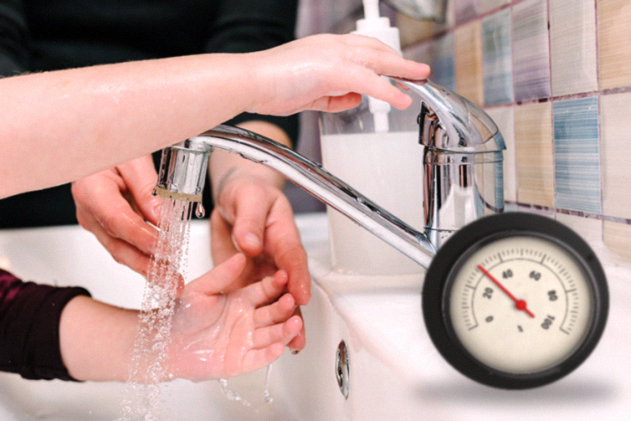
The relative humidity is {"value": 30, "unit": "%"}
